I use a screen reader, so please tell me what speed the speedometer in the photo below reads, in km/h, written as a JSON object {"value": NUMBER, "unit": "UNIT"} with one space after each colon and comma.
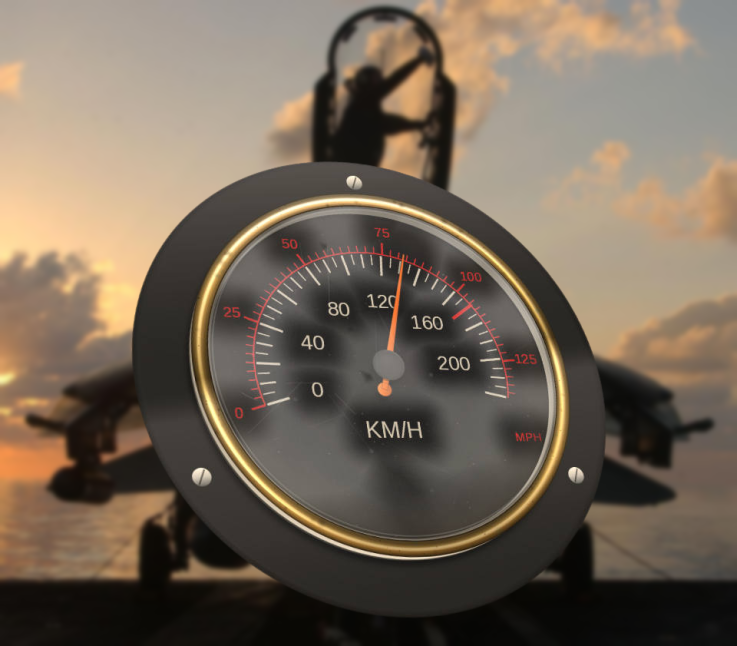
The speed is {"value": 130, "unit": "km/h"}
